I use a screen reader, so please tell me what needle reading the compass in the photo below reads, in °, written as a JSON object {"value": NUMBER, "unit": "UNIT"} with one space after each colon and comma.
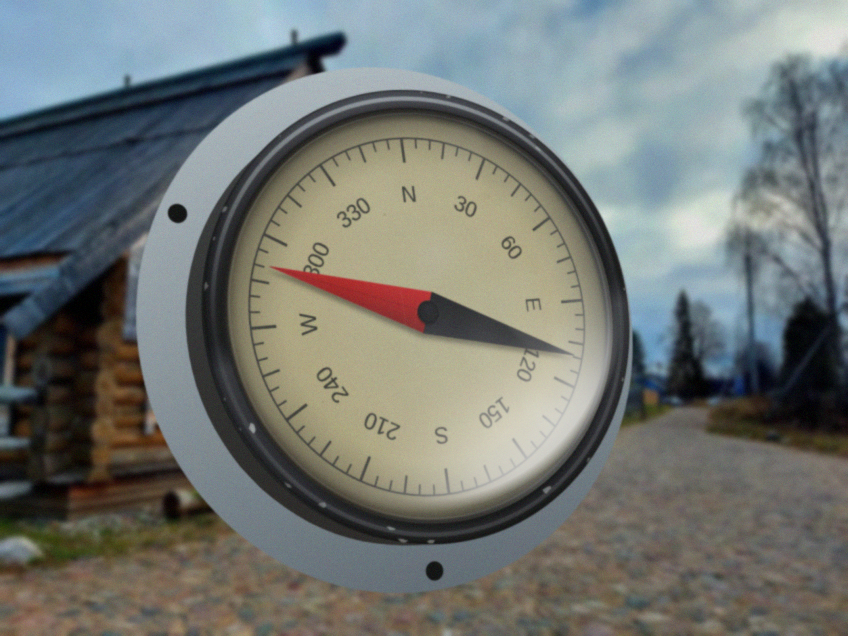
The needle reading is {"value": 290, "unit": "°"}
